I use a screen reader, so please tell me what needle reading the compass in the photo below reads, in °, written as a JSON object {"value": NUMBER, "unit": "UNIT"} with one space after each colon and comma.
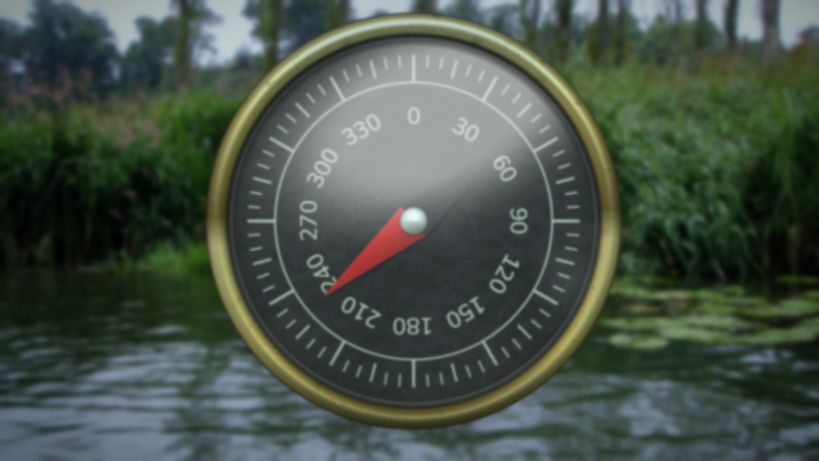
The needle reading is {"value": 230, "unit": "°"}
